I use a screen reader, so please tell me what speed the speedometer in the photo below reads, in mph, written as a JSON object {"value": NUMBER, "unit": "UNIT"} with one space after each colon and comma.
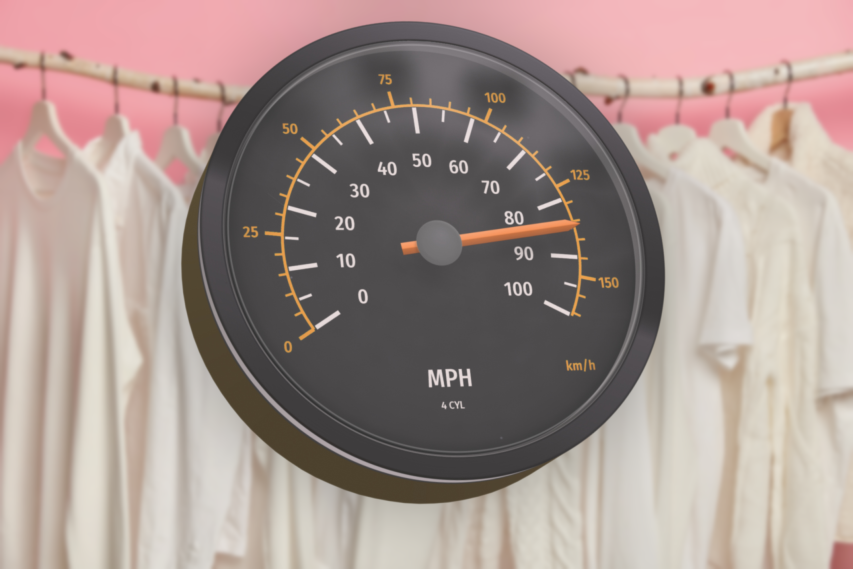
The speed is {"value": 85, "unit": "mph"}
